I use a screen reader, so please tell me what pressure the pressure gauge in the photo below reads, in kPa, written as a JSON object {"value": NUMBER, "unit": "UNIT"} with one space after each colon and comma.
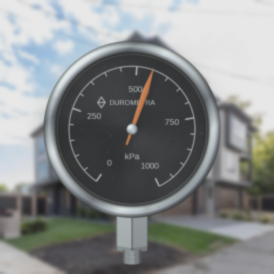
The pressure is {"value": 550, "unit": "kPa"}
